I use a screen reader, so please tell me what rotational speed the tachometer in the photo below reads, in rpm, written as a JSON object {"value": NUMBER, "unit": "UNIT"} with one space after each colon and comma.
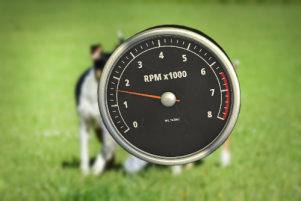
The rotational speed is {"value": 1600, "unit": "rpm"}
